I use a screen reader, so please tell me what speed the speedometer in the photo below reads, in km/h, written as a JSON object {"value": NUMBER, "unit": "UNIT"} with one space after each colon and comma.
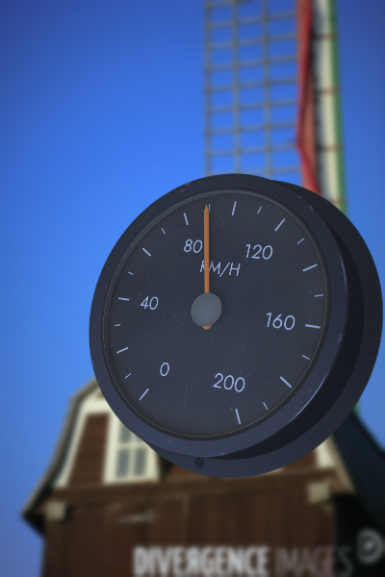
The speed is {"value": 90, "unit": "km/h"}
